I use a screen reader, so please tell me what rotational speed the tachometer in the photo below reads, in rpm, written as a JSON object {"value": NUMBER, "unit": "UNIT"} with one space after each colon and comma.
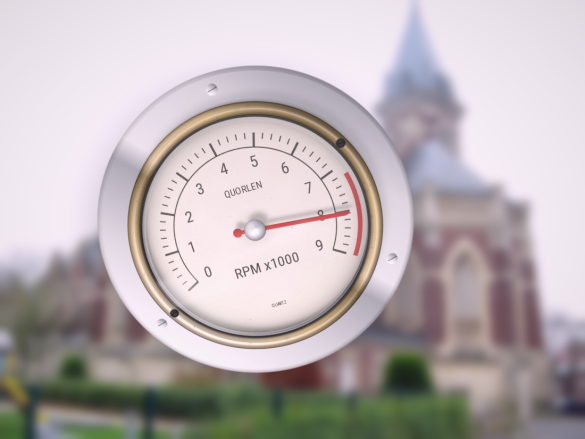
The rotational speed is {"value": 8000, "unit": "rpm"}
